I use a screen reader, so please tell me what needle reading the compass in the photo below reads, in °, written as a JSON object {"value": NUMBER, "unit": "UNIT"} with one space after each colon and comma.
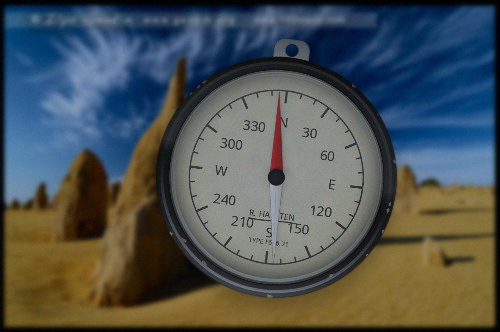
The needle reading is {"value": 355, "unit": "°"}
